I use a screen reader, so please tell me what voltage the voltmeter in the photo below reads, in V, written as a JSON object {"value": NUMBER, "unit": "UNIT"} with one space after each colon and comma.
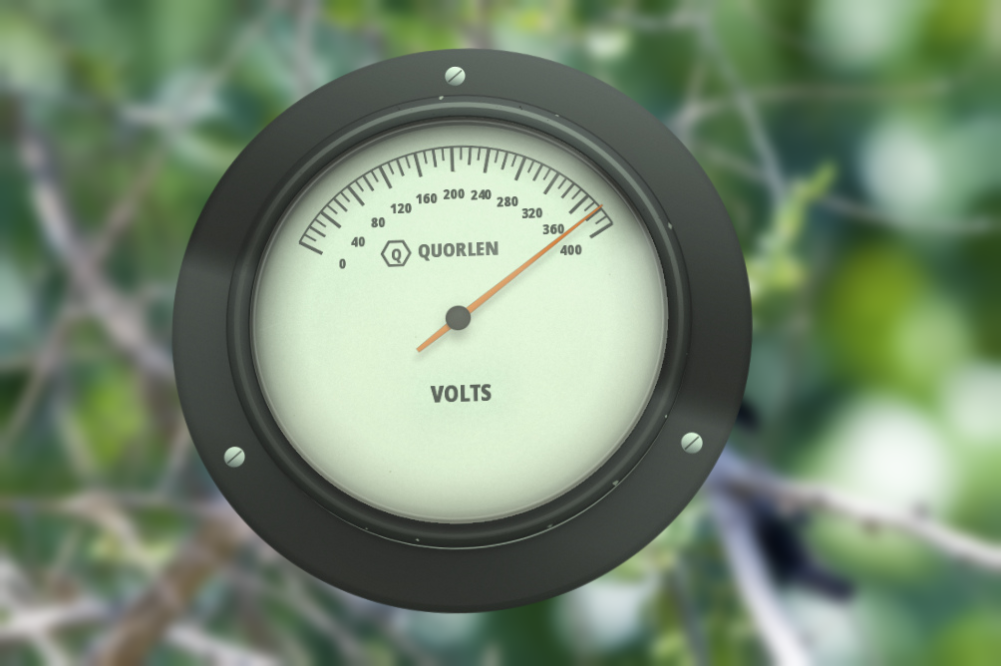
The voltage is {"value": 380, "unit": "V"}
